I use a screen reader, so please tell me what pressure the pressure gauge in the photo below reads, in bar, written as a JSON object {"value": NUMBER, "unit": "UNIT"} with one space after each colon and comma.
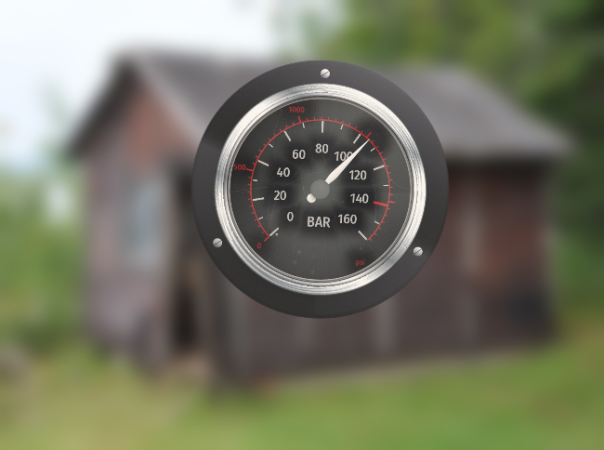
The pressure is {"value": 105, "unit": "bar"}
